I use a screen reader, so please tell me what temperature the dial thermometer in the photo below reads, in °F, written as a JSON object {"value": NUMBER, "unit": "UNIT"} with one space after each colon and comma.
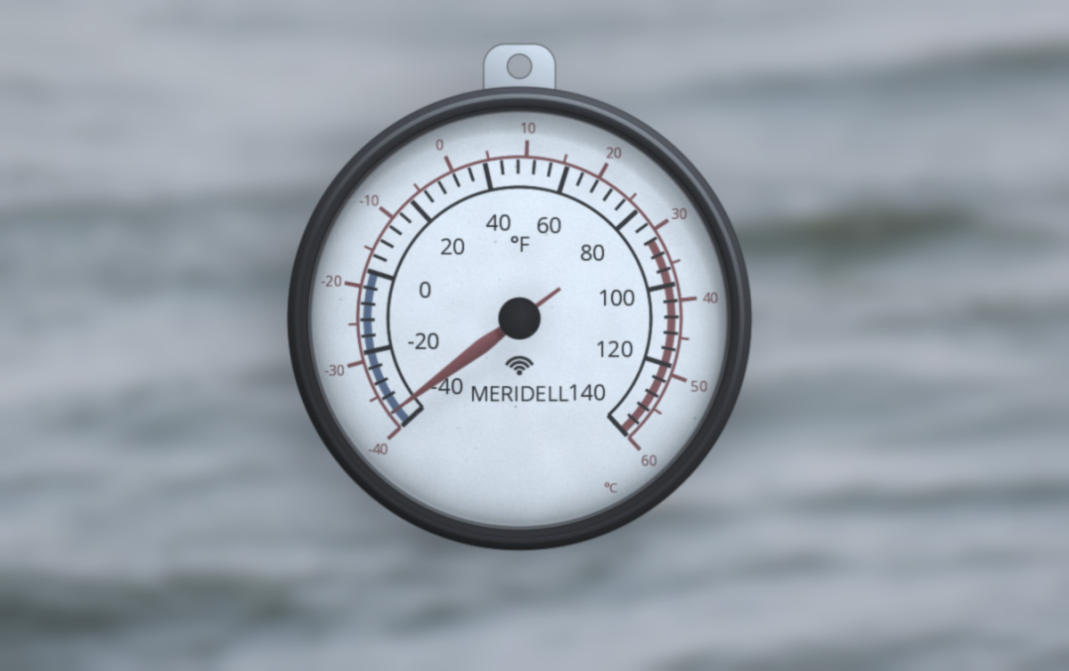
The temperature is {"value": -36, "unit": "°F"}
